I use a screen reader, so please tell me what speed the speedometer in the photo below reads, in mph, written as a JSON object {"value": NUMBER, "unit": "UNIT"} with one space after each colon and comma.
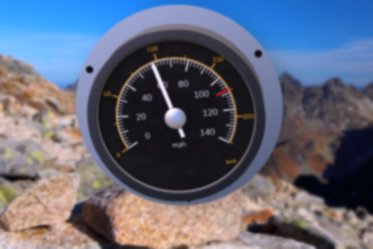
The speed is {"value": 60, "unit": "mph"}
